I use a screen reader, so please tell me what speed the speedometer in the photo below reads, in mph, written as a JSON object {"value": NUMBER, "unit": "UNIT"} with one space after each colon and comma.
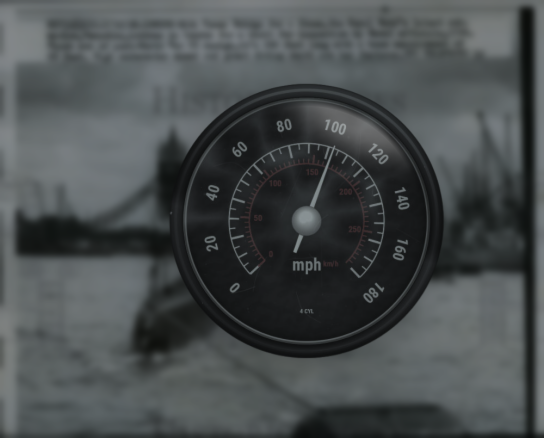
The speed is {"value": 102.5, "unit": "mph"}
